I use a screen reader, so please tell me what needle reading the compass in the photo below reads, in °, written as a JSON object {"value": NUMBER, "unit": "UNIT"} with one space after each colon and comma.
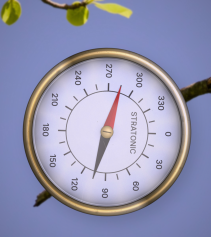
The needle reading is {"value": 285, "unit": "°"}
